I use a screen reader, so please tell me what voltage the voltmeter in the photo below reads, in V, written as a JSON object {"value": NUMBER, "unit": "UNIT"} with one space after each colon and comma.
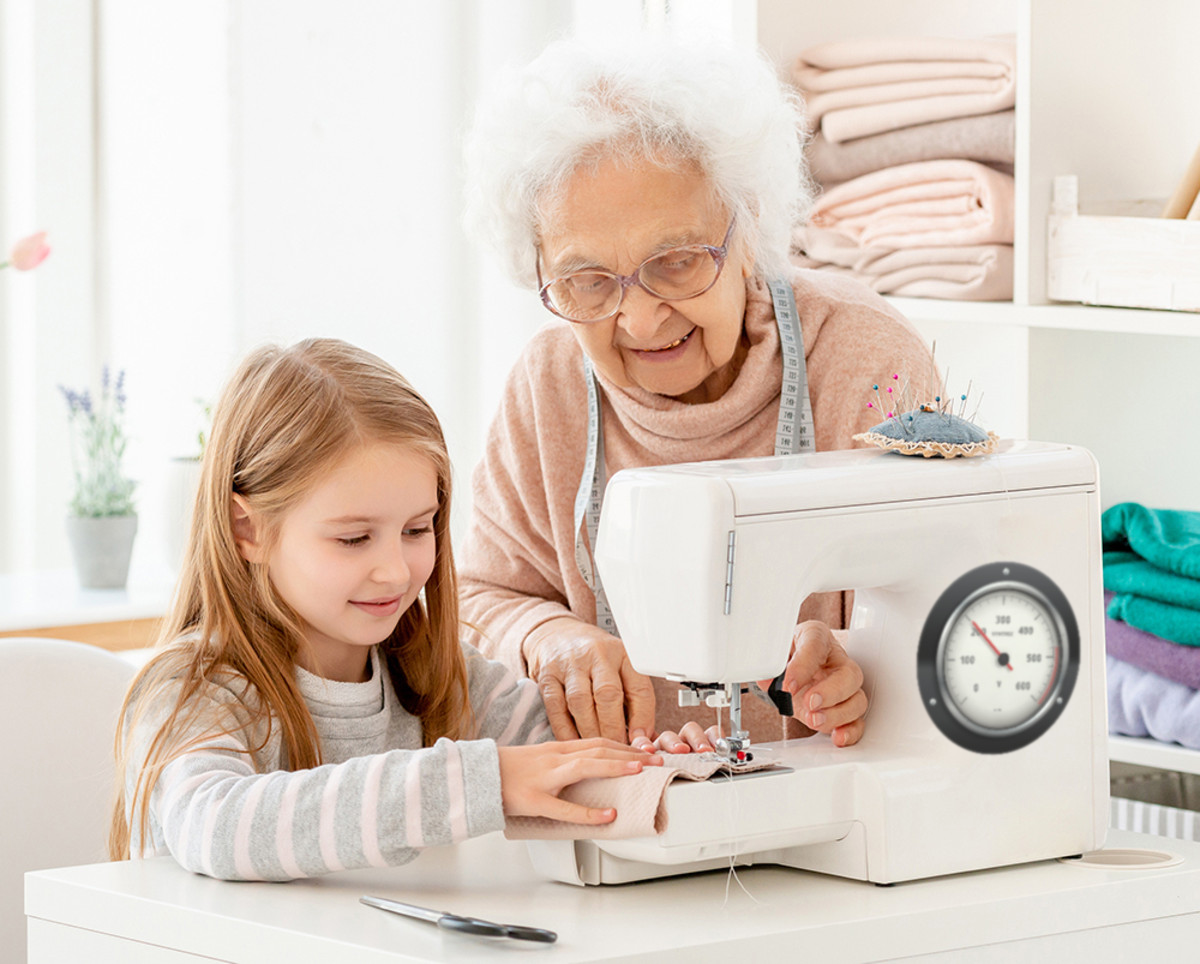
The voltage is {"value": 200, "unit": "V"}
